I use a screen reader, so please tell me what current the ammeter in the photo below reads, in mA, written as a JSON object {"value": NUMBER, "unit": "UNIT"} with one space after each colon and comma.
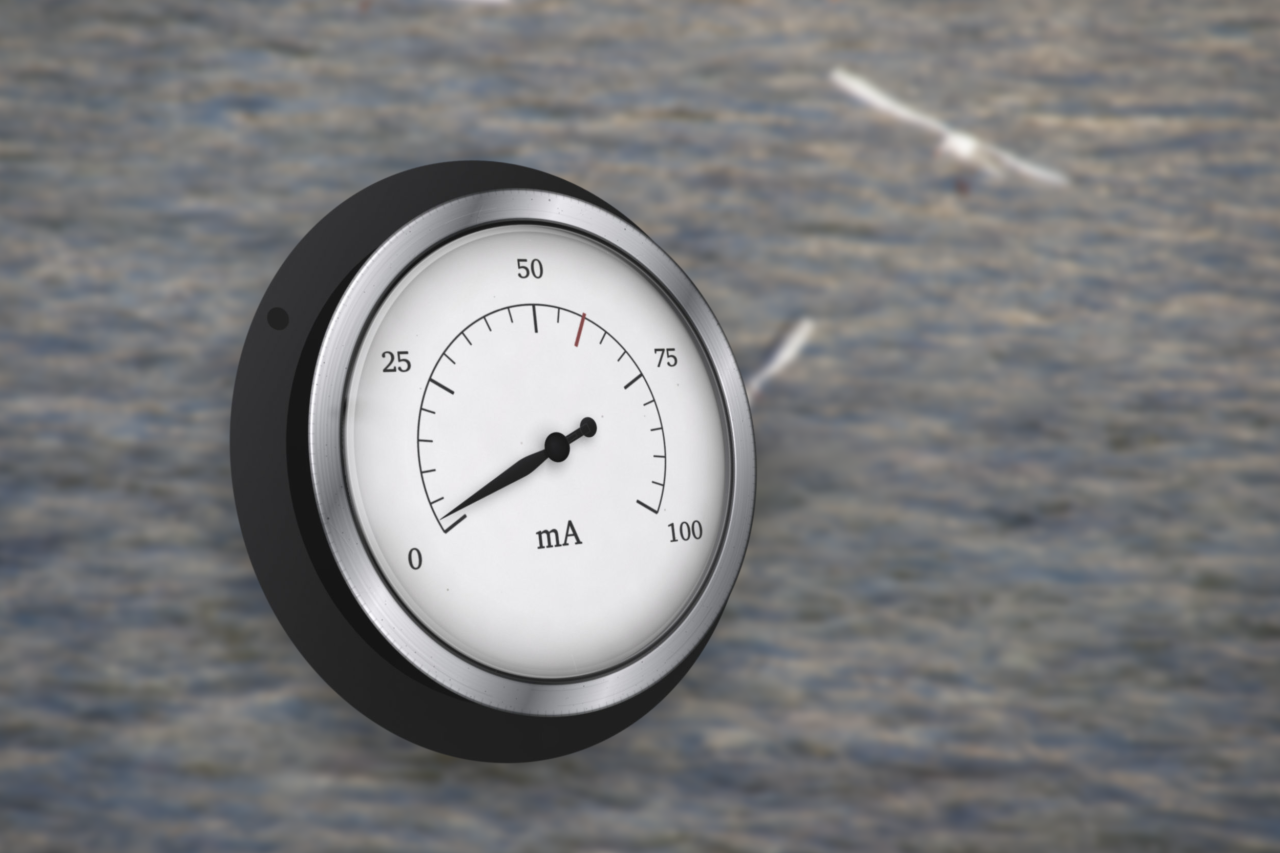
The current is {"value": 2.5, "unit": "mA"}
